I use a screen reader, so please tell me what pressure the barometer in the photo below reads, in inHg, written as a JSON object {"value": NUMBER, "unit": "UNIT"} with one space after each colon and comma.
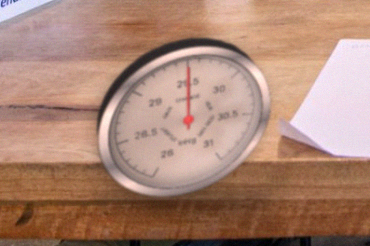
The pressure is {"value": 29.5, "unit": "inHg"}
